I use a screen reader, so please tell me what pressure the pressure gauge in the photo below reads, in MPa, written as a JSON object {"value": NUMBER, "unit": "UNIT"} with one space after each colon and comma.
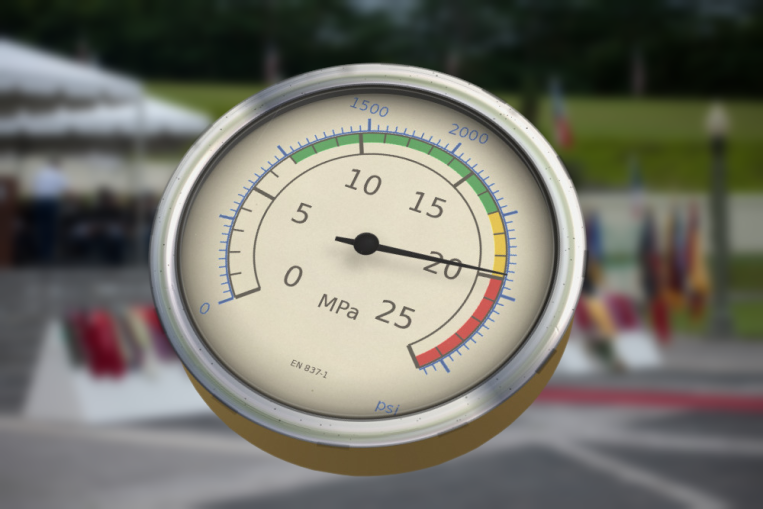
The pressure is {"value": 20, "unit": "MPa"}
